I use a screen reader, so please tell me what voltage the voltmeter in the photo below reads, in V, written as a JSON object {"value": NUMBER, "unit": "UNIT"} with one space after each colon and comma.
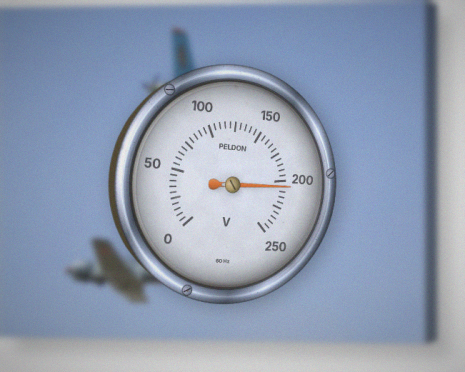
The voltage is {"value": 205, "unit": "V"}
